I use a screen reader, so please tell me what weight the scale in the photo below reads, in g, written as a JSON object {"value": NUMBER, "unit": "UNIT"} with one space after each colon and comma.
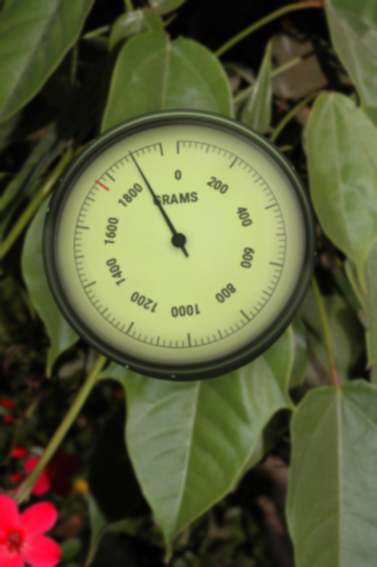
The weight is {"value": 1900, "unit": "g"}
